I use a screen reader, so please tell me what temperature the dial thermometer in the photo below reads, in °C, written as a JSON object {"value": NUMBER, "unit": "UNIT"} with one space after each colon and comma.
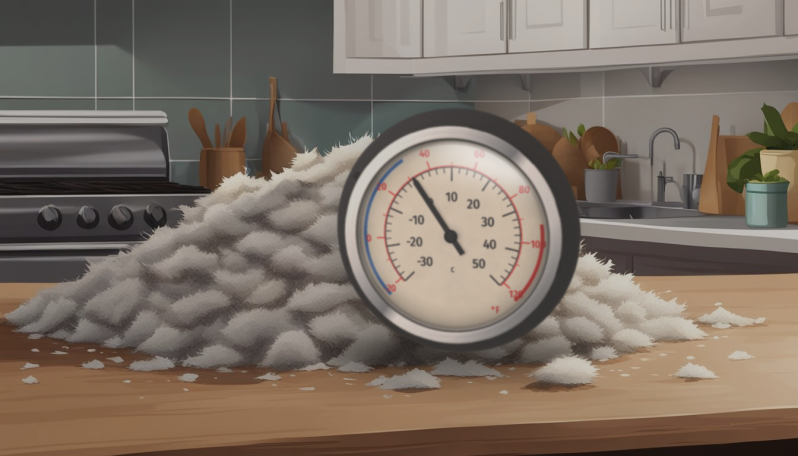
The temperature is {"value": 0, "unit": "°C"}
